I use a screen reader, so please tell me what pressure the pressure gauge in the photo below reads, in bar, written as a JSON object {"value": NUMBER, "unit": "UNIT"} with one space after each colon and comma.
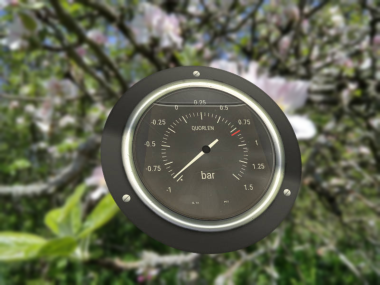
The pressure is {"value": -0.95, "unit": "bar"}
